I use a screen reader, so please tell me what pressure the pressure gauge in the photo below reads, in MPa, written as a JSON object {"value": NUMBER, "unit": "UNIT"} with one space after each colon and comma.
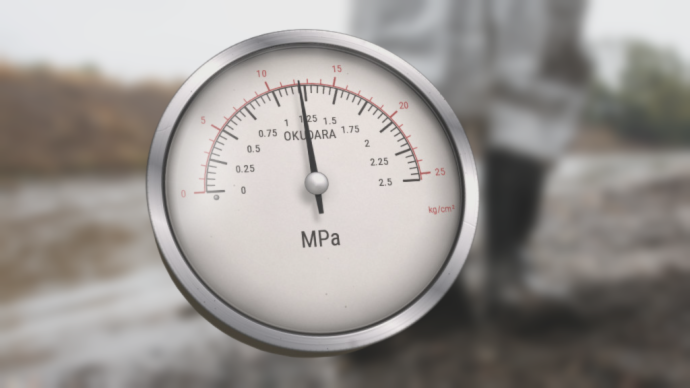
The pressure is {"value": 1.2, "unit": "MPa"}
